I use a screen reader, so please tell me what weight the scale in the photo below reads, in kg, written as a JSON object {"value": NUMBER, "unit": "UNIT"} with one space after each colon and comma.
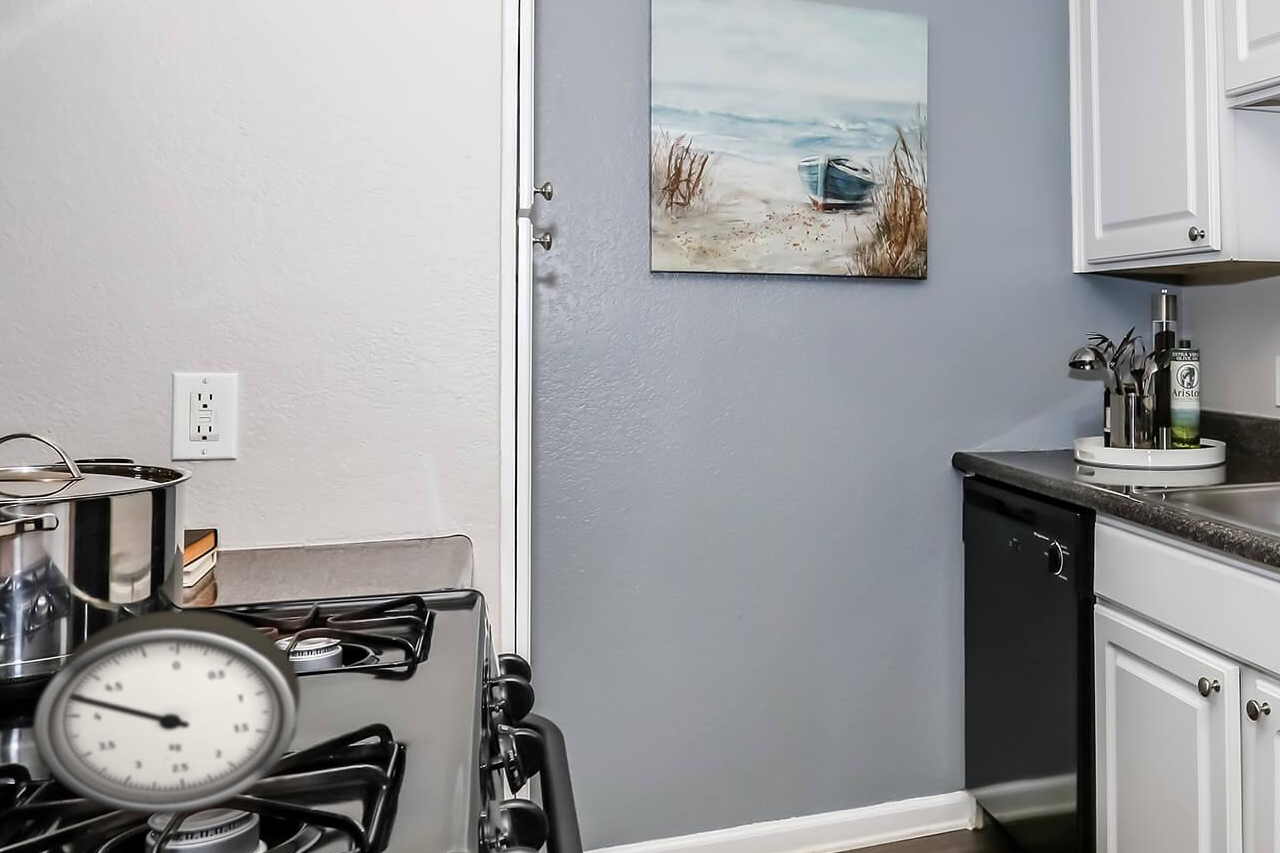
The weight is {"value": 4.25, "unit": "kg"}
